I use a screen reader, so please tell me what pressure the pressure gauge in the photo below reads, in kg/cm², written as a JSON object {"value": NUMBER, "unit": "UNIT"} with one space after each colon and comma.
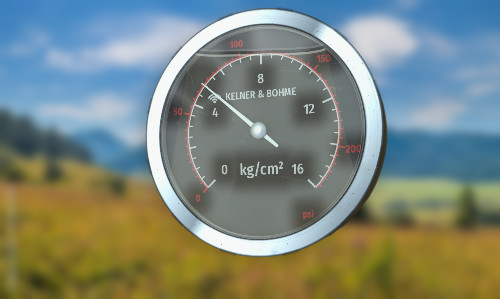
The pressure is {"value": 5, "unit": "kg/cm²"}
